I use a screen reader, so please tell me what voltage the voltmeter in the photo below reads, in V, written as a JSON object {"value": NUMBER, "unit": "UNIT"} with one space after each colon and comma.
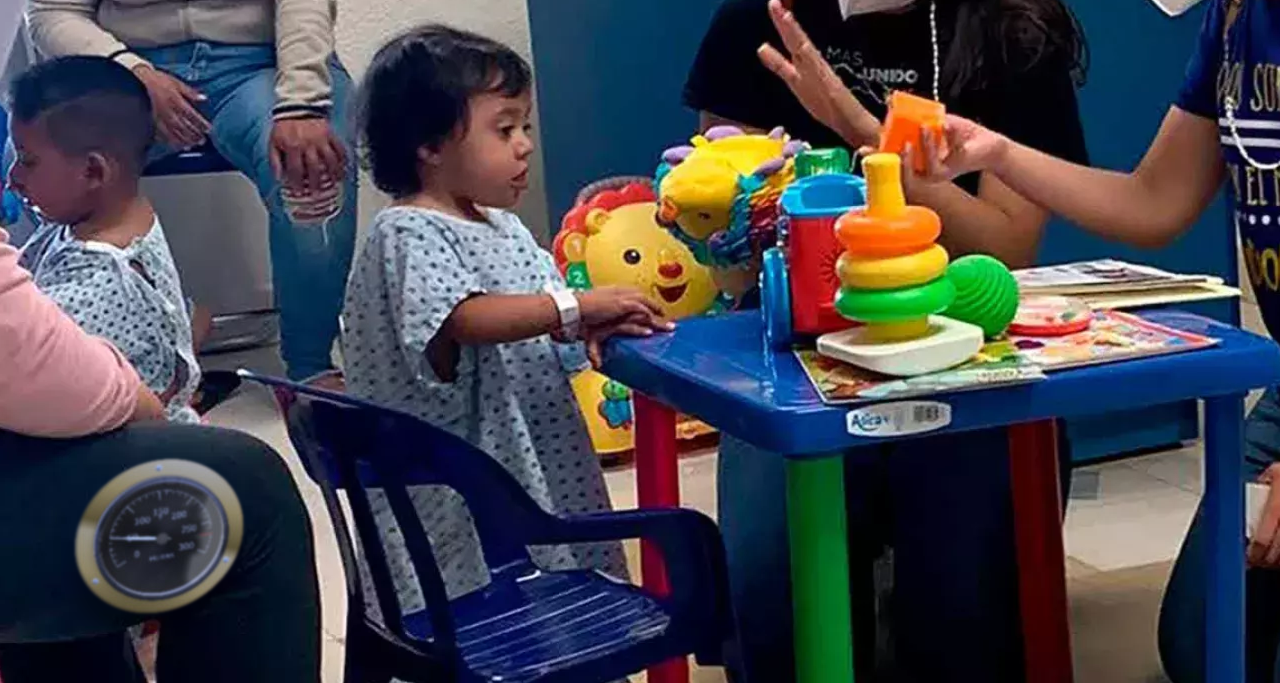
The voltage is {"value": 50, "unit": "V"}
